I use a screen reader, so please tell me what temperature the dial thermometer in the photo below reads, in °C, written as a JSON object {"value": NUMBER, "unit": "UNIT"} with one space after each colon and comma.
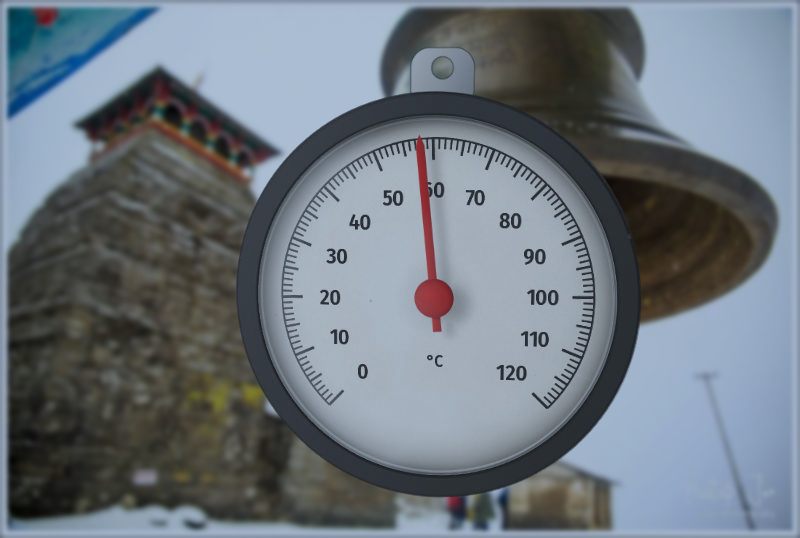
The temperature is {"value": 58, "unit": "°C"}
